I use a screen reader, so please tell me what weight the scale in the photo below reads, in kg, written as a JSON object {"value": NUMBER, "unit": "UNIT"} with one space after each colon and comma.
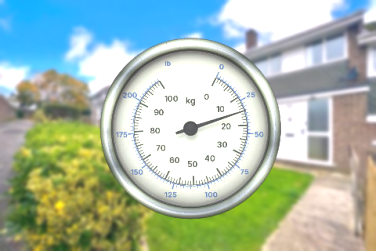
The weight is {"value": 15, "unit": "kg"}
